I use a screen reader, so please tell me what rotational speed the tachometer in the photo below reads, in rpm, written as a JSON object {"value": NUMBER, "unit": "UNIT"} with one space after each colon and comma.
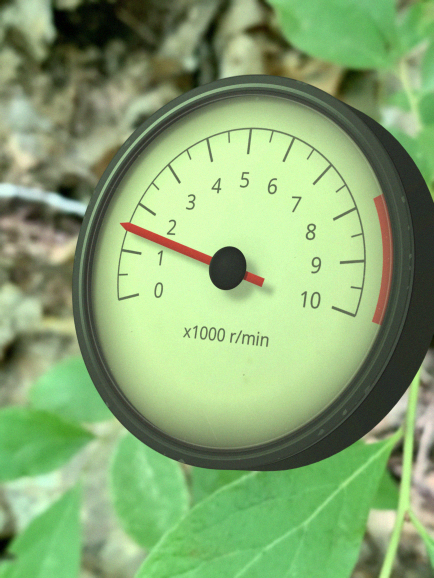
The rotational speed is {"value": 1500, "unit": "rpm"}
